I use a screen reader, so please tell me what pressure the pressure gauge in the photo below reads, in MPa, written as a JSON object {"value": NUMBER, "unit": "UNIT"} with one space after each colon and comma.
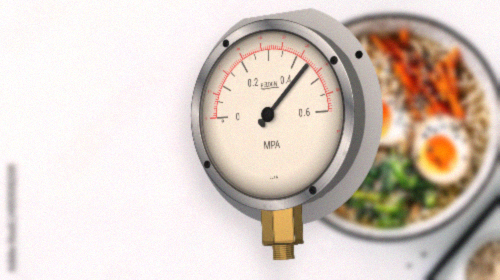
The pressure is {"value": 0.45, "unit": "MPa"}
